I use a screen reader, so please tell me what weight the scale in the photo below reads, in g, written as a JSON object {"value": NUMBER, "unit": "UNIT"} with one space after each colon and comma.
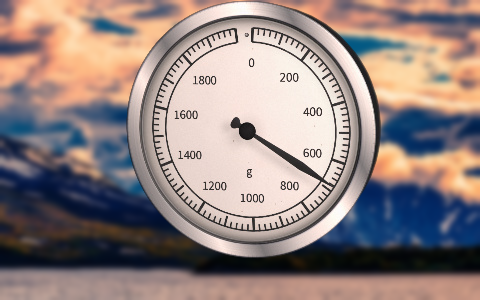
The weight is {"value": 680, "unit": "g"}
